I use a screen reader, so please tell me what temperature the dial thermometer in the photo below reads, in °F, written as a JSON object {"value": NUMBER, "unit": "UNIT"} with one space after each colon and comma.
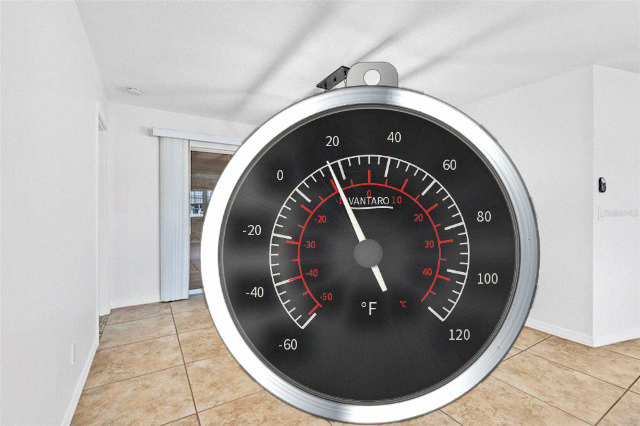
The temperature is {"value": 16, "unit": "°F"}
